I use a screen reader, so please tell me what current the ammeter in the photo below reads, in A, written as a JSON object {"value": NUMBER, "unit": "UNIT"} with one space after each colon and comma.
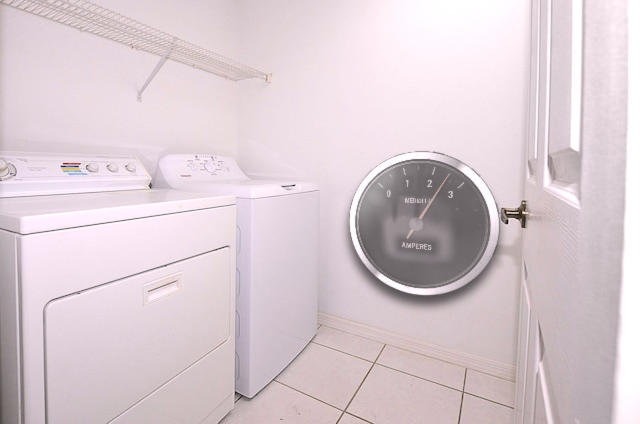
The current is {"value": 2.5, "unit": "A"}
